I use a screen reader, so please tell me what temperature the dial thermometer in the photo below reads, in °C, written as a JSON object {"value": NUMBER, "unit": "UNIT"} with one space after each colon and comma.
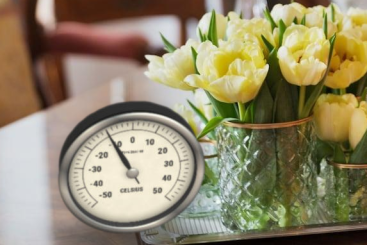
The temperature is {"value": -10, "unit": "°C"}
